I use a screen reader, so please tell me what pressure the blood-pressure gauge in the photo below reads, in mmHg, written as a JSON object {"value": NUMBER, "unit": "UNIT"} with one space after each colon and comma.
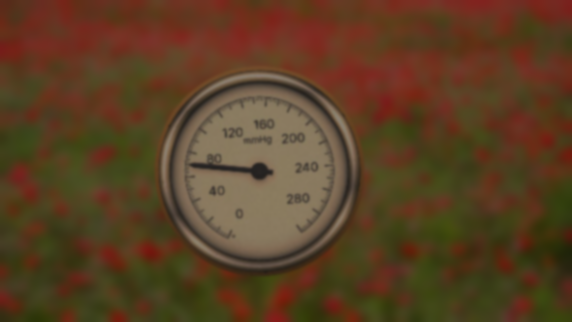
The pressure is {"value": 70, "unit": "mmHg"}
